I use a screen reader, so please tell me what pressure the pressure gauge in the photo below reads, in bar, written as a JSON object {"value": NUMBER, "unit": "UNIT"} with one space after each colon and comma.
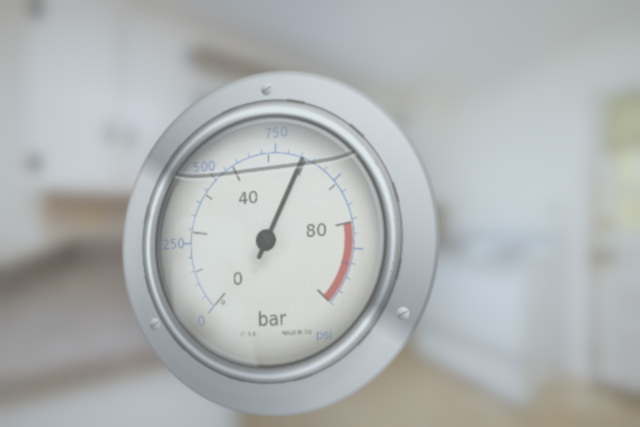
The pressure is {"value": 60, "unit": "bar"}
